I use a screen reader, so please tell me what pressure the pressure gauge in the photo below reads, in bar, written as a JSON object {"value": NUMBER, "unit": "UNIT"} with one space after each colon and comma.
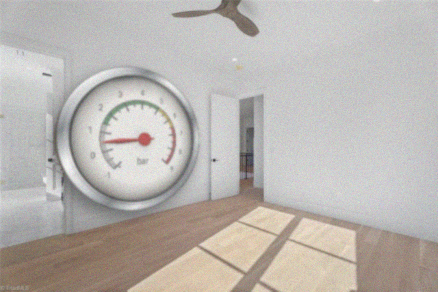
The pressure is {"value": 0.5, "unit": "bar"}
